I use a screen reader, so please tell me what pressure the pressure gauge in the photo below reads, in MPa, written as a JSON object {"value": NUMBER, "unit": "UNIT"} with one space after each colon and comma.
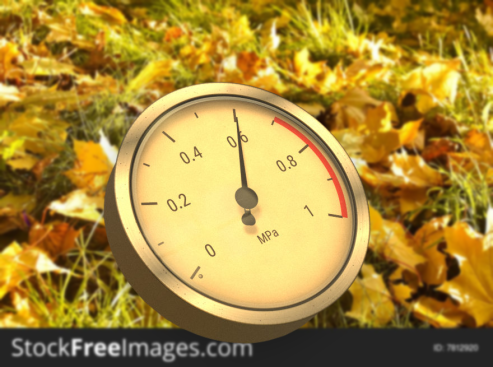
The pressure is {"value": 0.6, "unit": "MPa"}
